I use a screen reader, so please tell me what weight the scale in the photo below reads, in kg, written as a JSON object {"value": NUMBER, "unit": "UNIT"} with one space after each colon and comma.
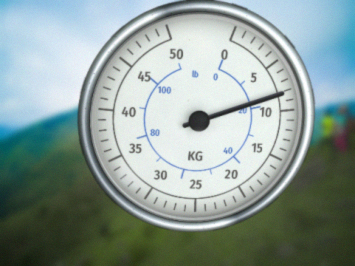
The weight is {"value": 8, "unit": "kg"}
